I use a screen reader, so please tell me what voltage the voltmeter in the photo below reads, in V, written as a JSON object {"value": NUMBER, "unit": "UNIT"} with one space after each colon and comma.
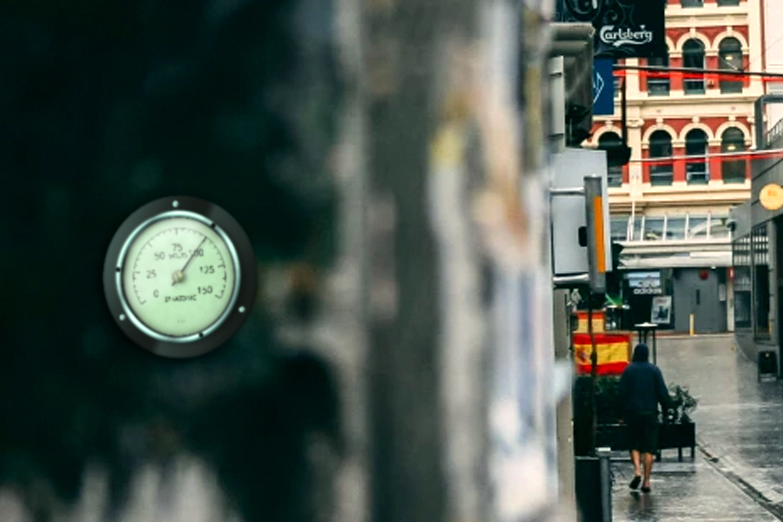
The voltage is {"value": 100, "unit": "V"}
